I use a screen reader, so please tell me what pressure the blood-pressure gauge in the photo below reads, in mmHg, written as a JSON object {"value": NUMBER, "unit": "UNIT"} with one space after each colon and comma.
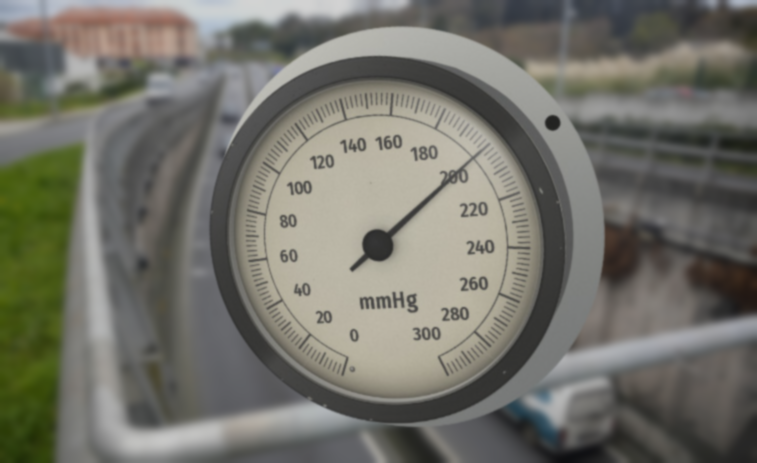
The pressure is {"value": 200, "unit": "mmHg"}
